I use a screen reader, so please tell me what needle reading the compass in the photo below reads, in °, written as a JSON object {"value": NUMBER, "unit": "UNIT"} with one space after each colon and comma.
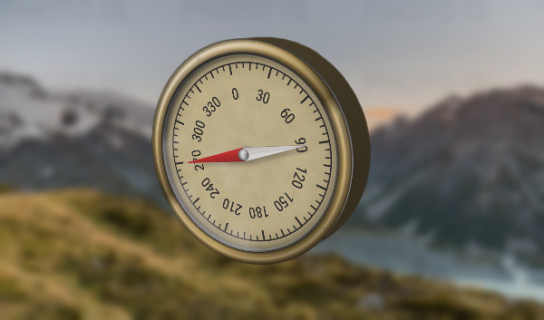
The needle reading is {"value": 270, "unit": "°"}
